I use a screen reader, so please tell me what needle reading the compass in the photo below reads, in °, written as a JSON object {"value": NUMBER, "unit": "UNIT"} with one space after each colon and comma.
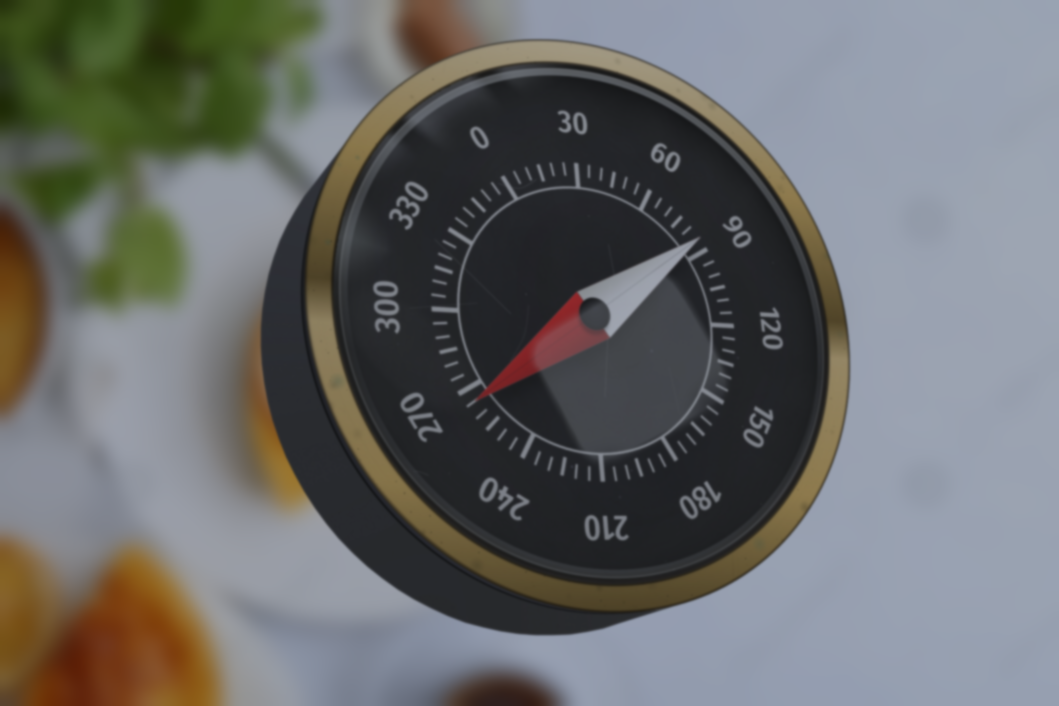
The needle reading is {"value": 265, "unit": "°"}
